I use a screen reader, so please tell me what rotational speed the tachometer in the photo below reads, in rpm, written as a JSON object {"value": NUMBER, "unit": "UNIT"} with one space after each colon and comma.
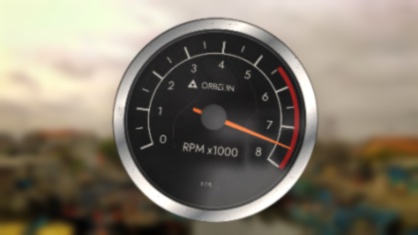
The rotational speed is {"value": 7500, "unit": "rpm"}
